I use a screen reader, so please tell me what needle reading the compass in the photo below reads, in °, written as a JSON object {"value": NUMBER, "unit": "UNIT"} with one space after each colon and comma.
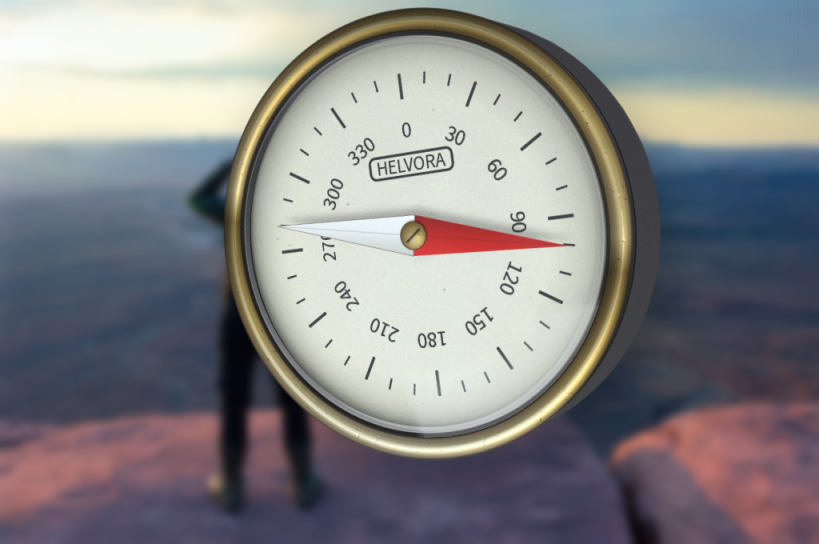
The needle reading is {"value": 100, "unit": "°"}
